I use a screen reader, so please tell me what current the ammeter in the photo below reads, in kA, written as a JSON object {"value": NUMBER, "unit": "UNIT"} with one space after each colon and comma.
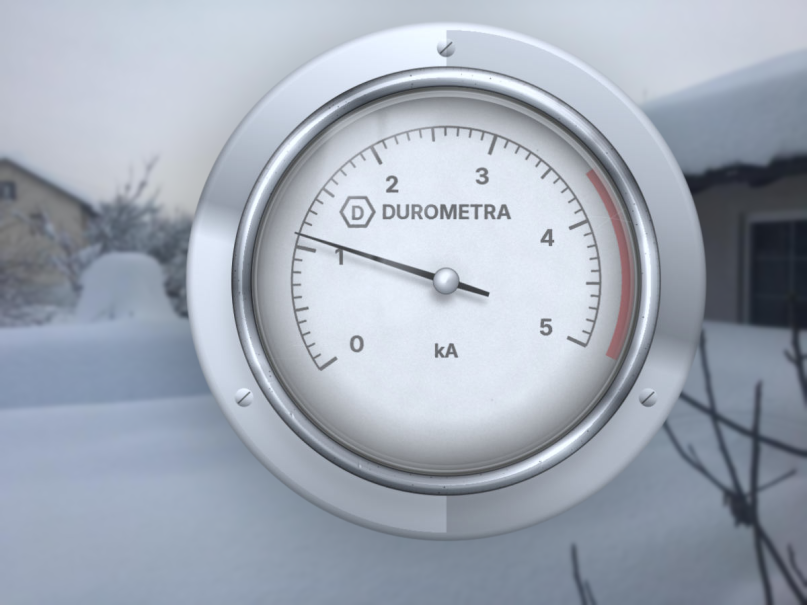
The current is {"value": 1.1, "unit": "kA"}
